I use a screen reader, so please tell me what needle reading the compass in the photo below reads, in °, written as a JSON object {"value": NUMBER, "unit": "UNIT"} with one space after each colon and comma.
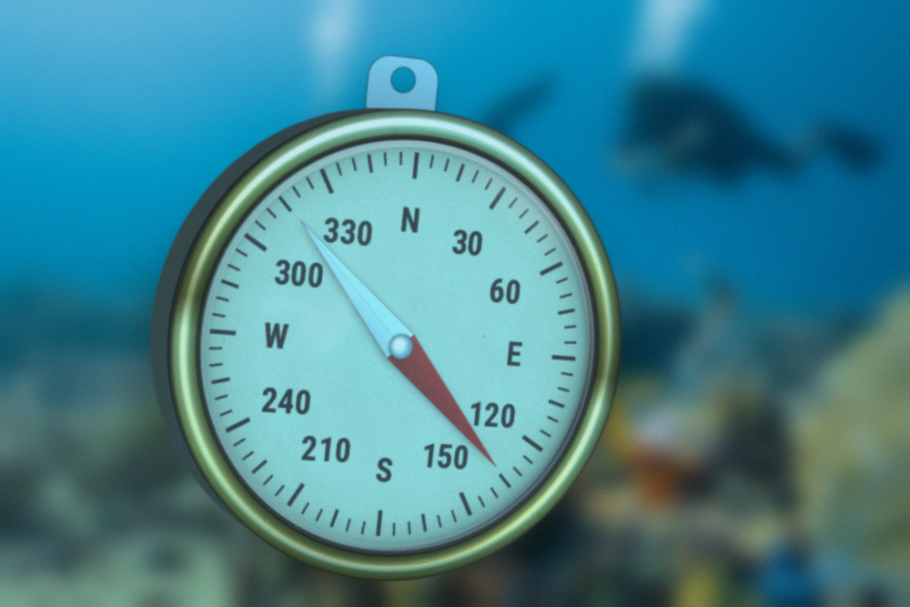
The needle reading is {"value": 135, "unit": "°"}
